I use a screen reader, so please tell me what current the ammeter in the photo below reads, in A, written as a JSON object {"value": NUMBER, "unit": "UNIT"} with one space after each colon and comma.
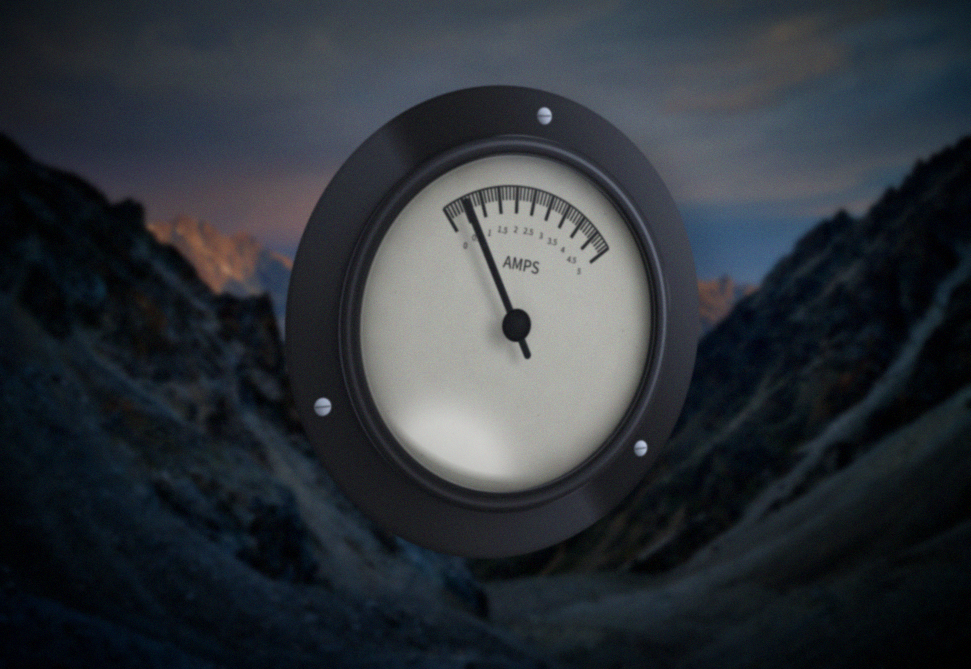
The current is {"value": 0.5, "unit": "A"}
